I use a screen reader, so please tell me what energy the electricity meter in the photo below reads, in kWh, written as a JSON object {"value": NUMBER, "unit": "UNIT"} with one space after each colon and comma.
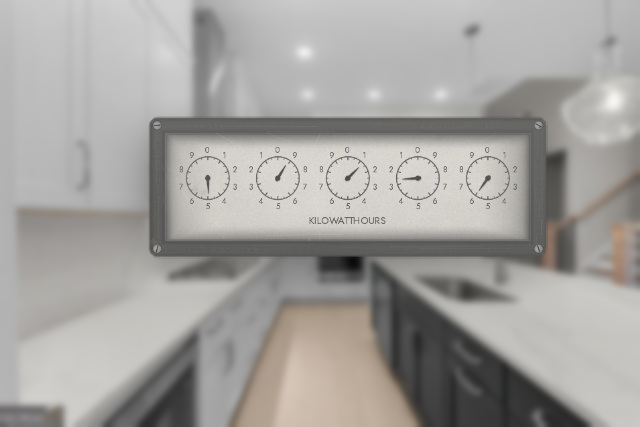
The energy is {"value": 49126, "unit": "kWh"}
